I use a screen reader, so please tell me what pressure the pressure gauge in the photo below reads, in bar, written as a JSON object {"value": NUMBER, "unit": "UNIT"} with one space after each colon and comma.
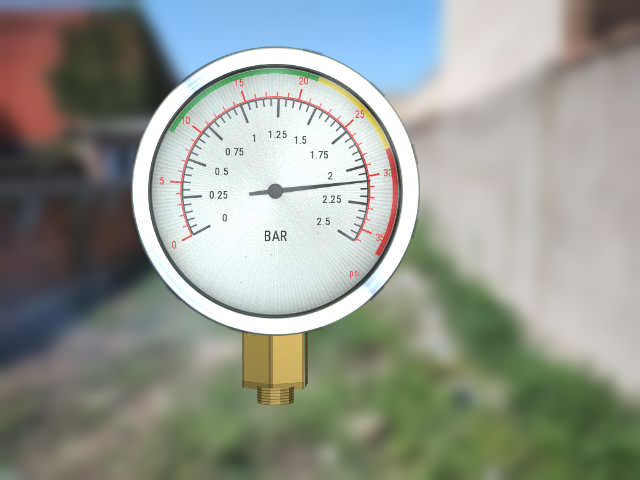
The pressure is {"value": 2.1, "unit": "bar"}
